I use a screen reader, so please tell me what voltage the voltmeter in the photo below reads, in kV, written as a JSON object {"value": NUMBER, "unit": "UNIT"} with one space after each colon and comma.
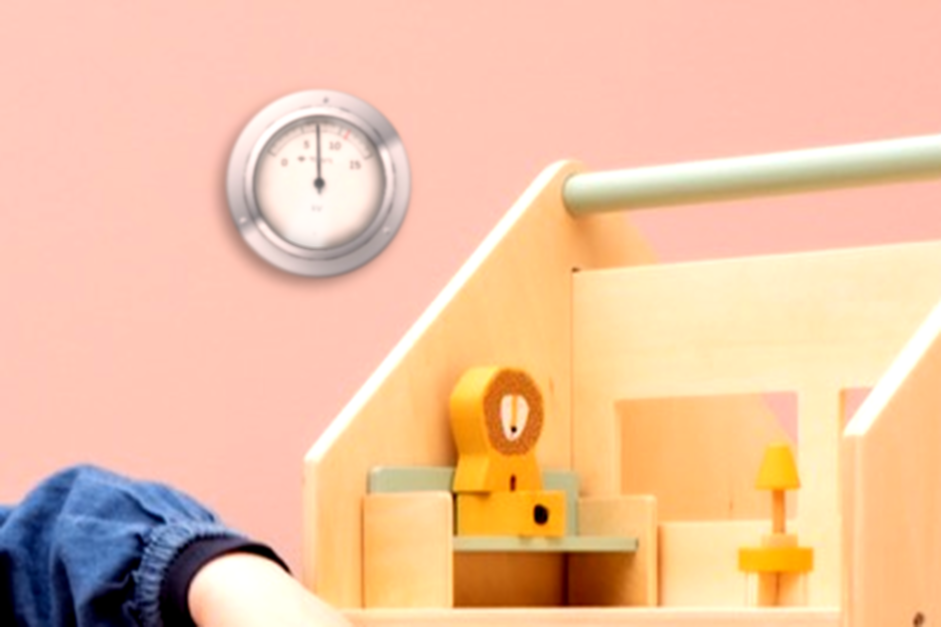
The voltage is {"value": 7, "unit": "kV"}
